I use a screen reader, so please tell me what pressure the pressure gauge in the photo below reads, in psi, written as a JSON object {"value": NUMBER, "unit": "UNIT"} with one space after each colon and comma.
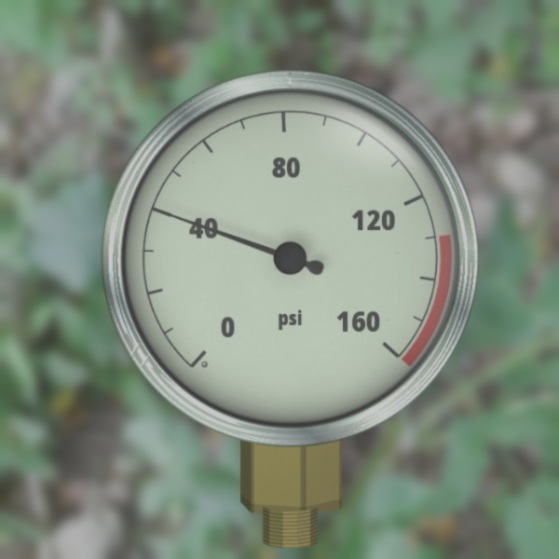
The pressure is {"value": 40, "unit": "psi"}
